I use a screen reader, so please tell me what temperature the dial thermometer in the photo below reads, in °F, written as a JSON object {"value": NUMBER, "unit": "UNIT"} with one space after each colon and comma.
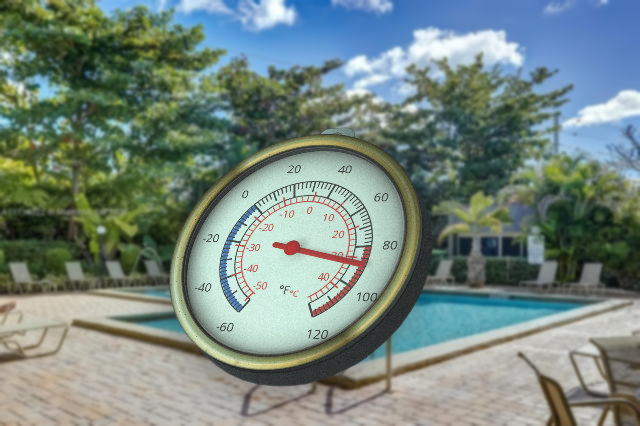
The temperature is {"value": 90, "unit": "°F"}
